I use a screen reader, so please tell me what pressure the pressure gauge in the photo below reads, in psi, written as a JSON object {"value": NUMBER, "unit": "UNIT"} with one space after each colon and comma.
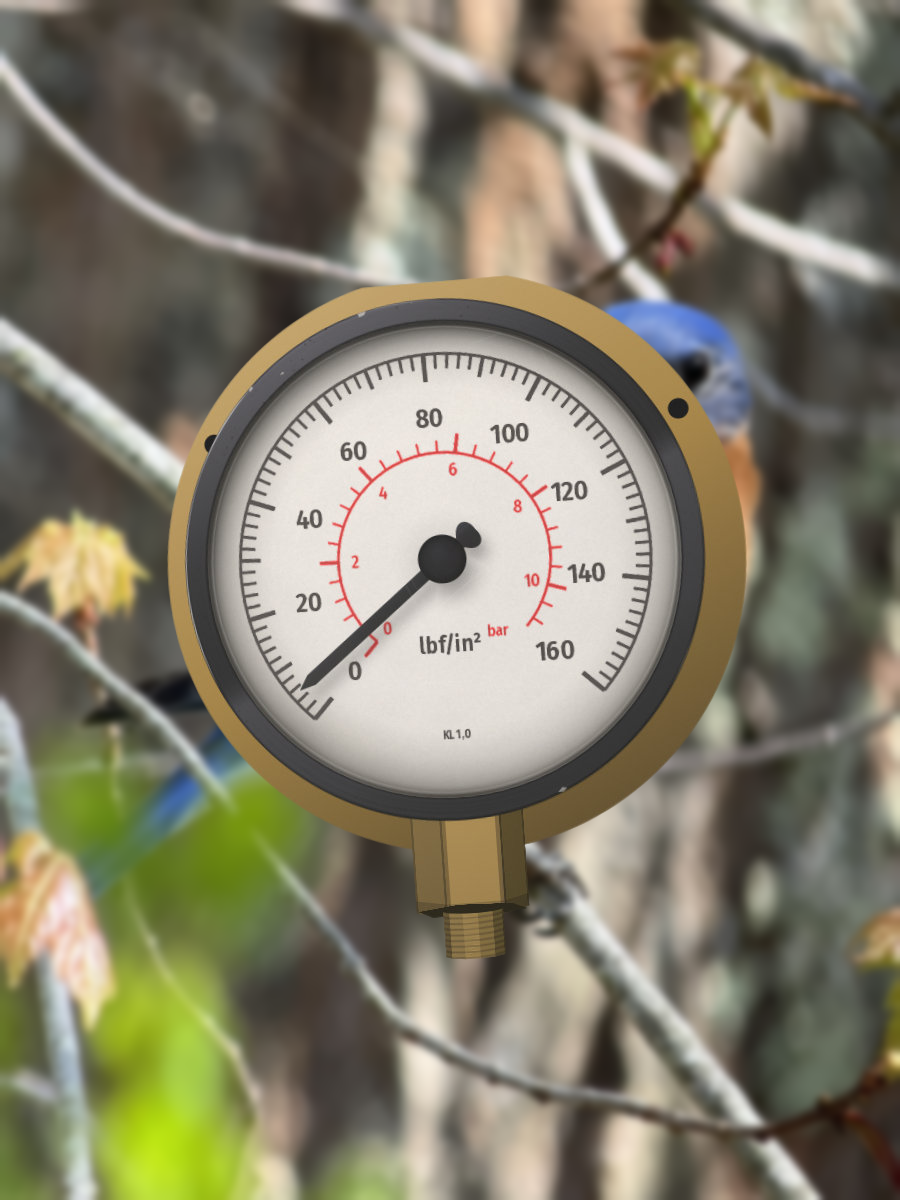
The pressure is {"value": 5, "unit": "psi"}
